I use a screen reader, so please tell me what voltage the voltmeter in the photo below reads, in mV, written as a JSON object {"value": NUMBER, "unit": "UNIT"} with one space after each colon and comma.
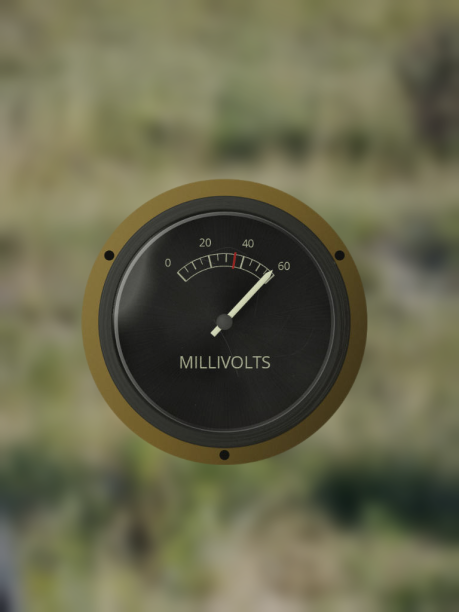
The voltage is {"value": 57.5, "unit": "mV"}
